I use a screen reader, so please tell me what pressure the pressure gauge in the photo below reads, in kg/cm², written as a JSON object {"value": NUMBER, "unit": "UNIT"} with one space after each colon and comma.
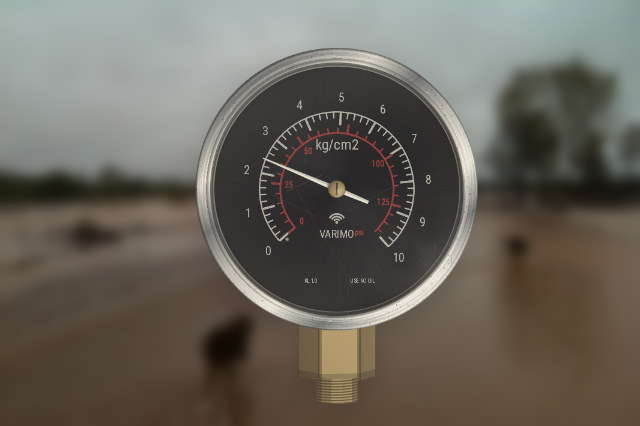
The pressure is {"value": 2.4, "unit": "kg/cm²"}
